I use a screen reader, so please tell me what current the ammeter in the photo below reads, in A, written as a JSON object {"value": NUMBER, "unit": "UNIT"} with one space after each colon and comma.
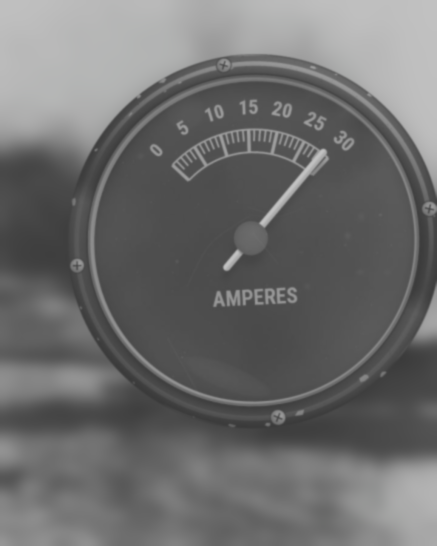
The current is {"value": 29, "unit": "A"}
